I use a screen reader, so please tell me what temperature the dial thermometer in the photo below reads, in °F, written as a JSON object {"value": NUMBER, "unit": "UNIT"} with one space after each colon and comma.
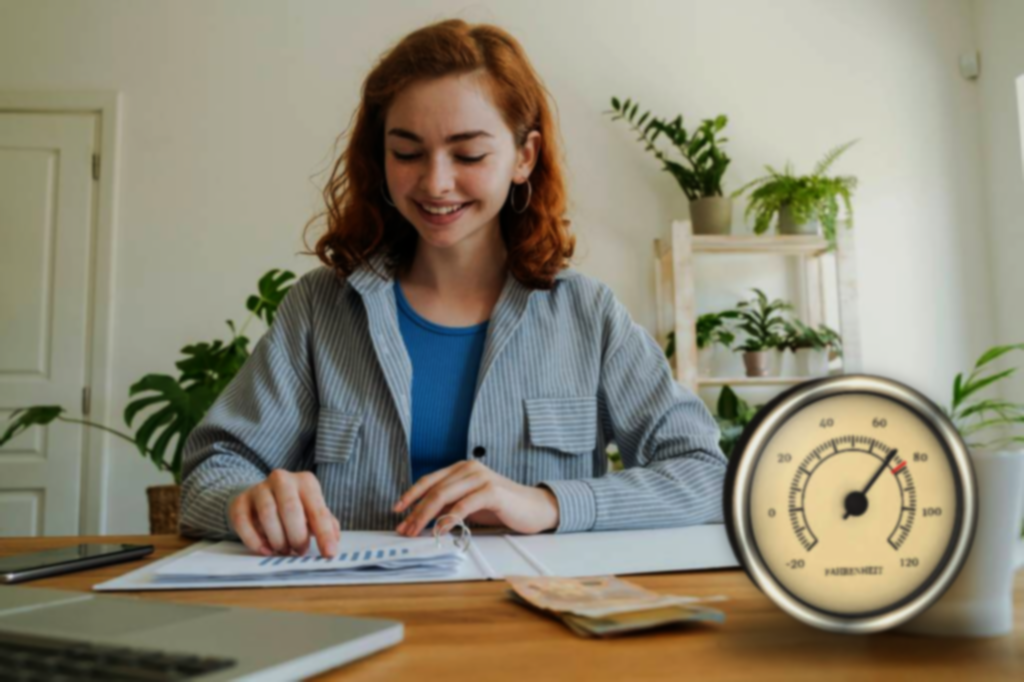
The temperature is {"value": 70, "unit": "°F"}
